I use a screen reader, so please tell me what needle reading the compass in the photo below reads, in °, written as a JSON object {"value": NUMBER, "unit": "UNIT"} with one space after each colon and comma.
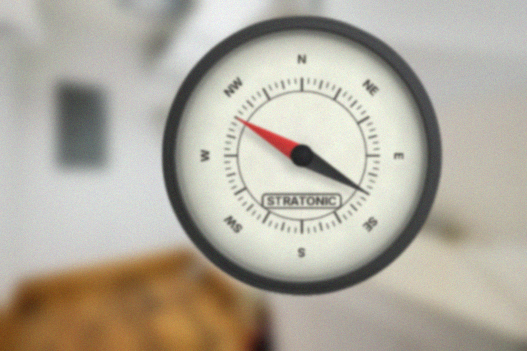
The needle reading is {"value": 300, "unit": "°"}
